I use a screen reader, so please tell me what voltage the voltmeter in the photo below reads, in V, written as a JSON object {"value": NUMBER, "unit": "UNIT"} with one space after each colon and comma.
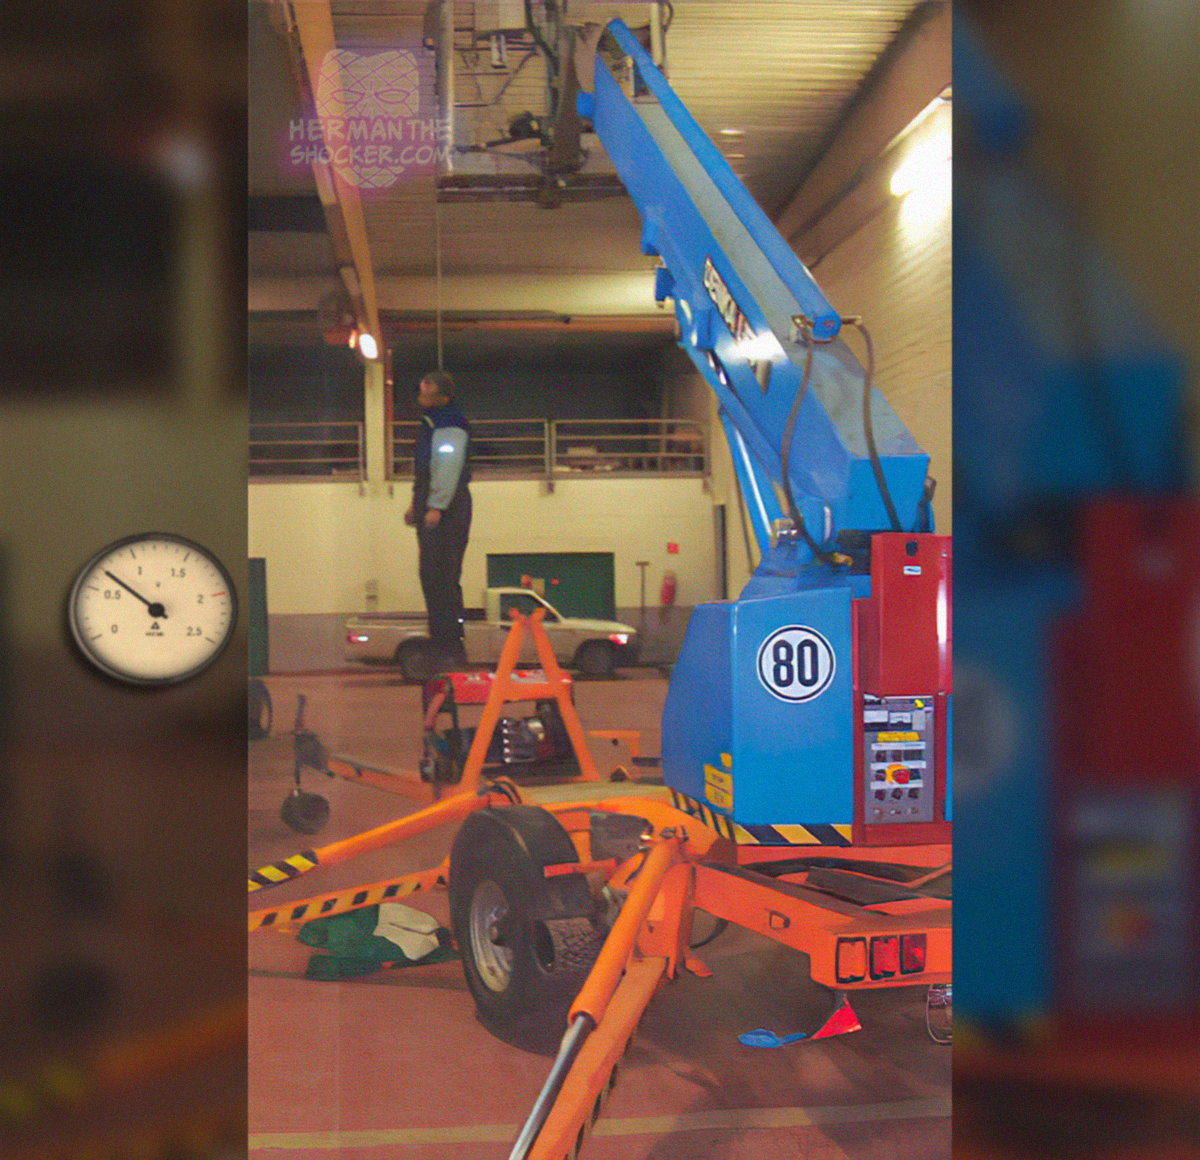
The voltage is {"value": 0.7, "unit": "V"}
